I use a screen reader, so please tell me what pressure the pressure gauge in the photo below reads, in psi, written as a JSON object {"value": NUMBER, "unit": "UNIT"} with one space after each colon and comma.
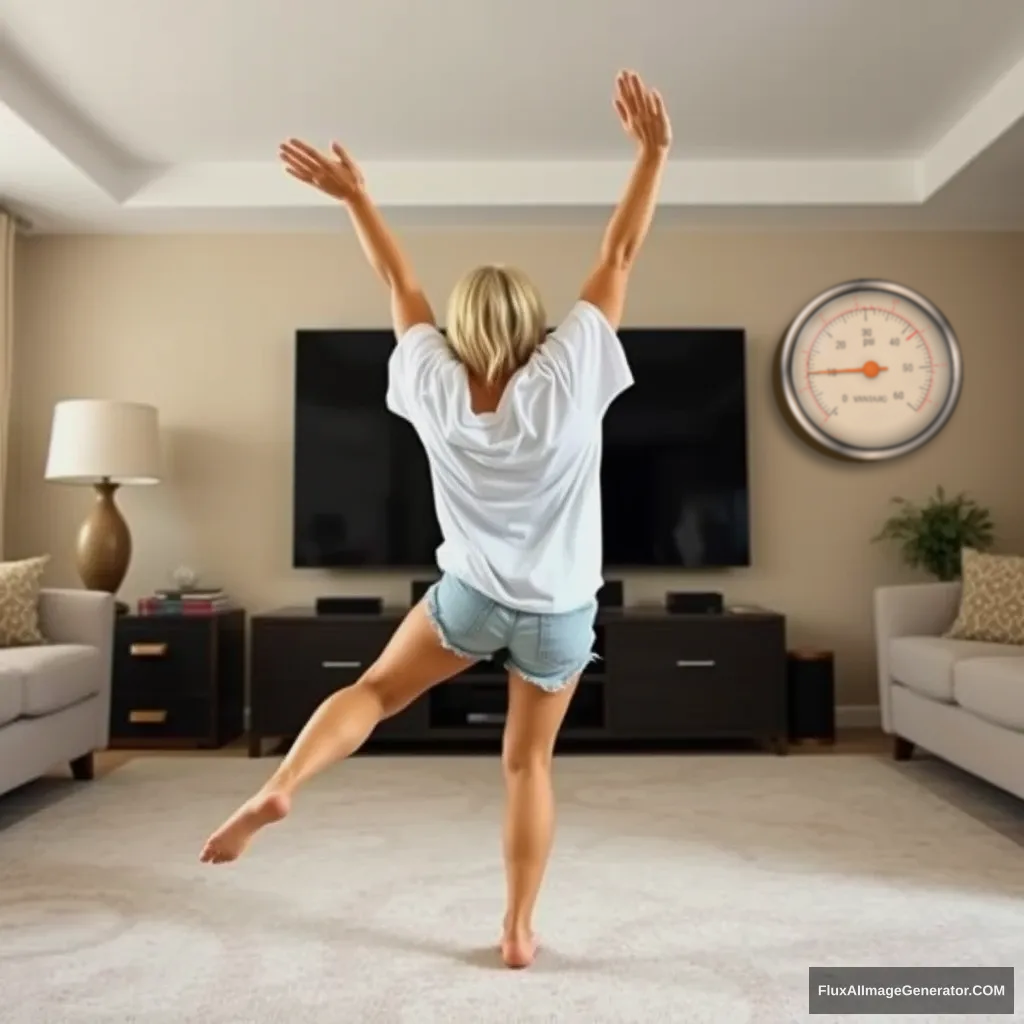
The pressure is {"value": 10, "unit": "psi"}
